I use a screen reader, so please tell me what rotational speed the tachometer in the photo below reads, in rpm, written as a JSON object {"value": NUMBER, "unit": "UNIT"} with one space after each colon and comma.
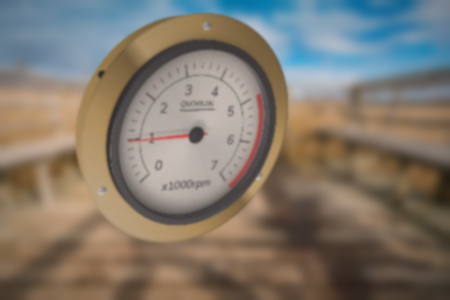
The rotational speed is {"value": 1000, "unit": "rpm"}
